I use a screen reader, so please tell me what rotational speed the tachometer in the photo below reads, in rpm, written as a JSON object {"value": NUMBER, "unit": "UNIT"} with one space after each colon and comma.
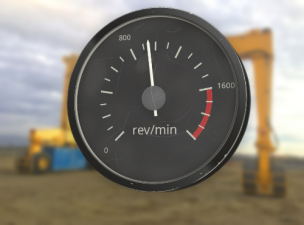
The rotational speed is {"value": 950, "unit": "rpm"}
